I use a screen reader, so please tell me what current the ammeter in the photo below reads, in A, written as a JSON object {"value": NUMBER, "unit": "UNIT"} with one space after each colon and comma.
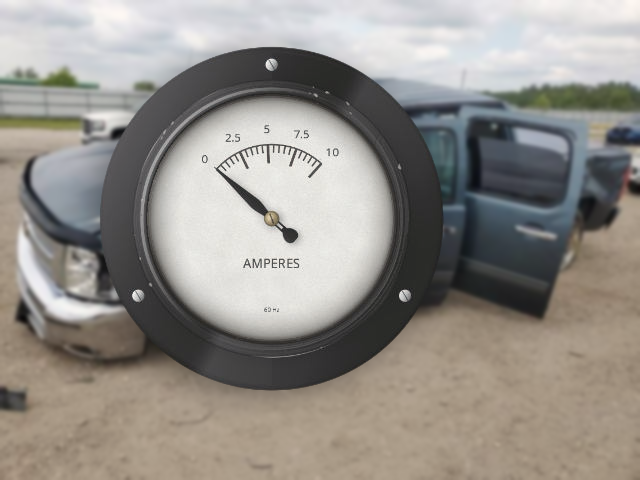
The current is {"value": 0, "unit": "A"}
